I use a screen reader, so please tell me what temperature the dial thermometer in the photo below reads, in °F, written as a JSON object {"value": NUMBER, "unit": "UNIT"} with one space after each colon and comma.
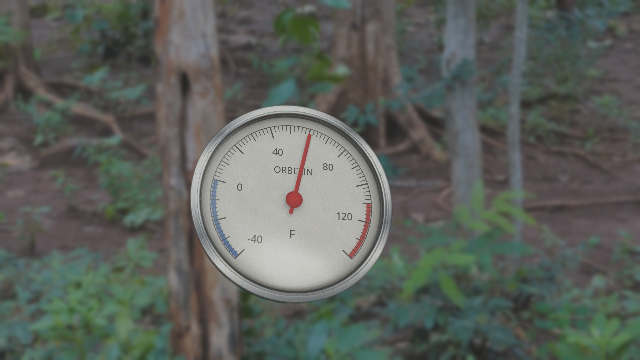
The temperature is {"value": 60, "unit": "°F"}
